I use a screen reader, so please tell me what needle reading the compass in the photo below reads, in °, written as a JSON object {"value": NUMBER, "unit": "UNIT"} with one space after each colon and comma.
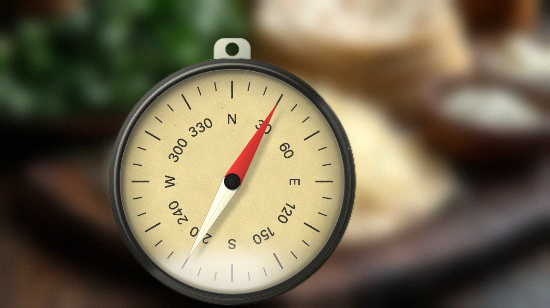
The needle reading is {"value": 30, "unit": "°"}
